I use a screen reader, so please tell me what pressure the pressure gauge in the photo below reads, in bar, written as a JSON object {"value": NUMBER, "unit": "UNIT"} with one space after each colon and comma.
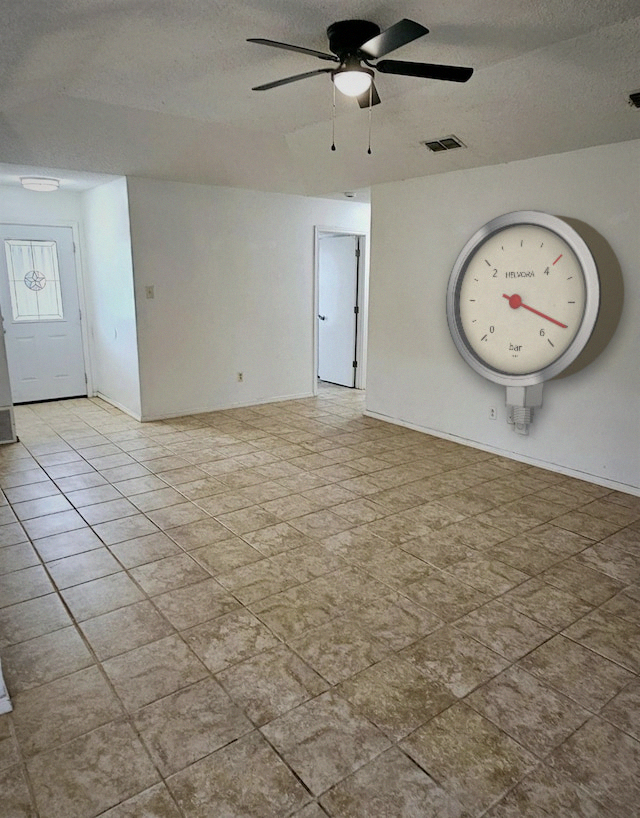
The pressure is {"value": 5.5, "unit": "bar"}
